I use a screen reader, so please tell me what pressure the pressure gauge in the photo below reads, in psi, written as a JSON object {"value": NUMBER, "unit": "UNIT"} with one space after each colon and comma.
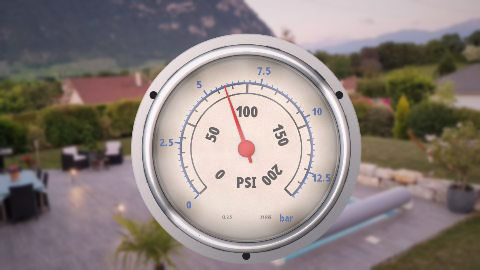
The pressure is {"value": 85, "unit": "psi"}
